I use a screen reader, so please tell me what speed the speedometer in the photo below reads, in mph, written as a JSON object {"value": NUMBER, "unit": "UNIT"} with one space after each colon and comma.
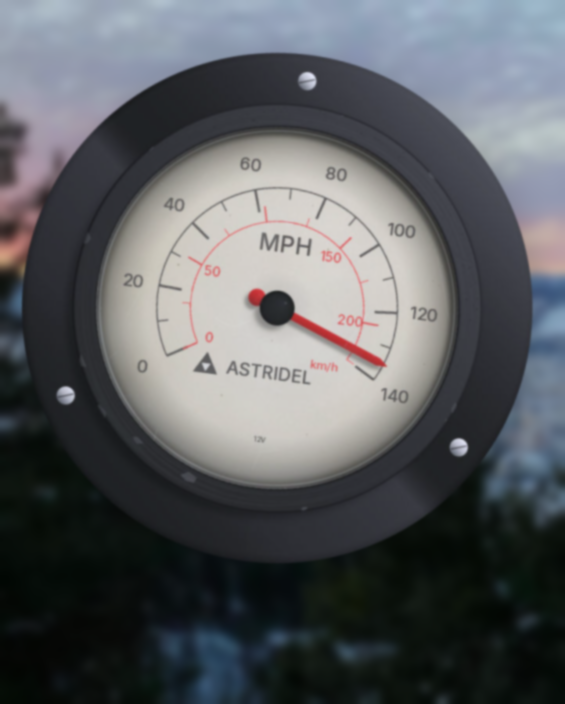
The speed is {"value": 135, "unit": "mph"}
